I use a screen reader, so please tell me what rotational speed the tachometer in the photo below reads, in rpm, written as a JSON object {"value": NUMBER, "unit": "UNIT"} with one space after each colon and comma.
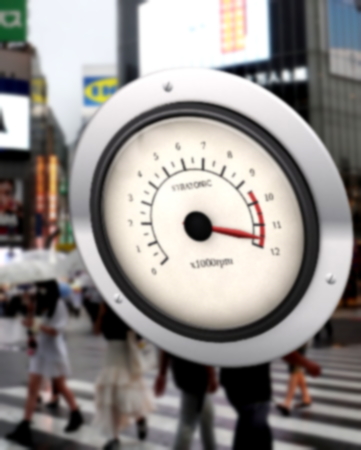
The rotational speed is {"value": 11500, "unit": "rpm"}
